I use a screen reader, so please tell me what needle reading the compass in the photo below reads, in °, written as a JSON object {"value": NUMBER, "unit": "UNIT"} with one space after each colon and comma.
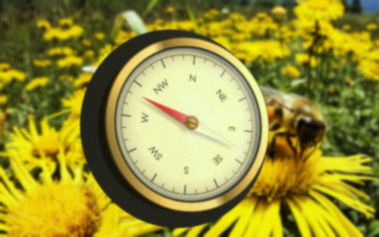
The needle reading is {"value": 290, "unit": "°"}
